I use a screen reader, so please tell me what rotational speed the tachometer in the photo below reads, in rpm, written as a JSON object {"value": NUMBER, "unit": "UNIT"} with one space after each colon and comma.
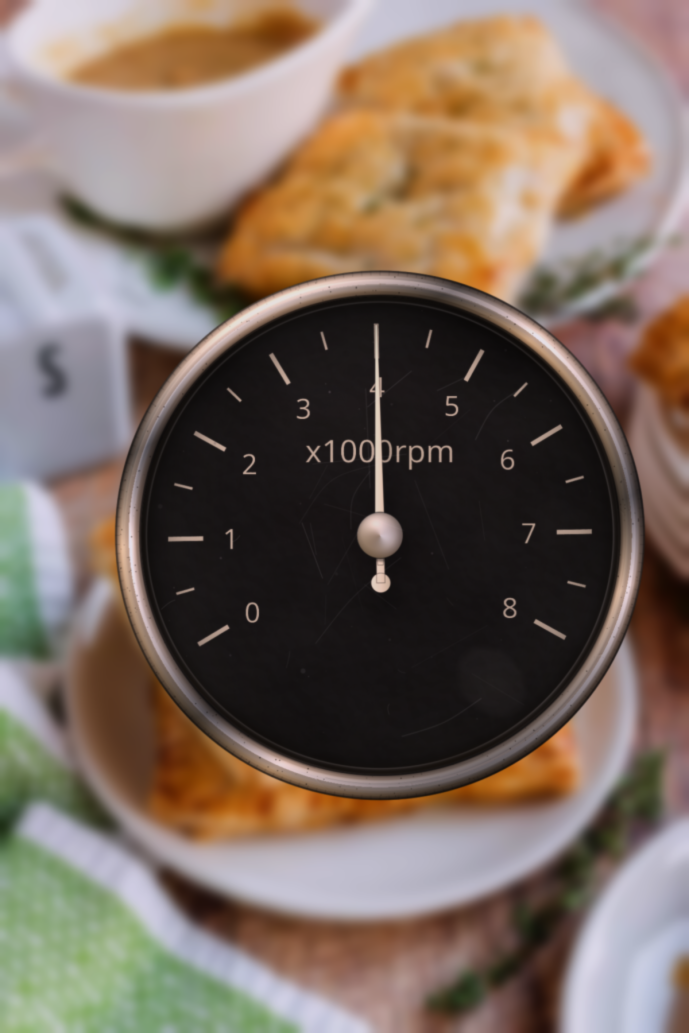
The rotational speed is {"value": 4000, "unit": "rpm"}
